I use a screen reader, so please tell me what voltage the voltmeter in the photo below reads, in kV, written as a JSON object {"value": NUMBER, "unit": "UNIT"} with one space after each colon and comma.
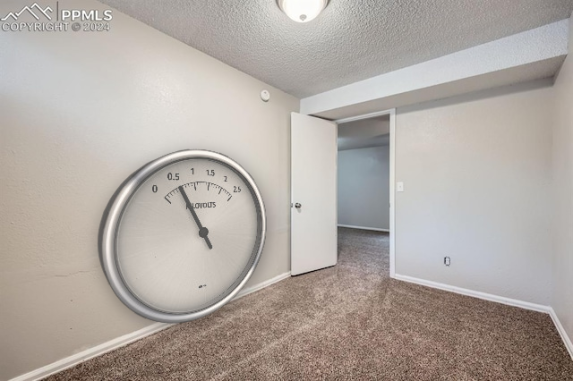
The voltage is {"value": 0.5, "unit": "kV"}
